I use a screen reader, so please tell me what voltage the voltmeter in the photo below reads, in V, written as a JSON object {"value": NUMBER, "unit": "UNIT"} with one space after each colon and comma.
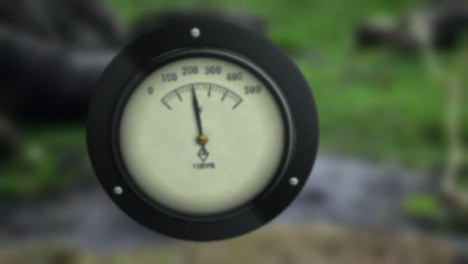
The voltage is {"value": 200, "unit": "V"}
